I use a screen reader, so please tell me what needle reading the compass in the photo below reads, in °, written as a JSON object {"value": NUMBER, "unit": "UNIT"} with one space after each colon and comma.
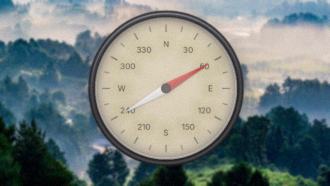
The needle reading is {"value": 60, "unit": "°"}
